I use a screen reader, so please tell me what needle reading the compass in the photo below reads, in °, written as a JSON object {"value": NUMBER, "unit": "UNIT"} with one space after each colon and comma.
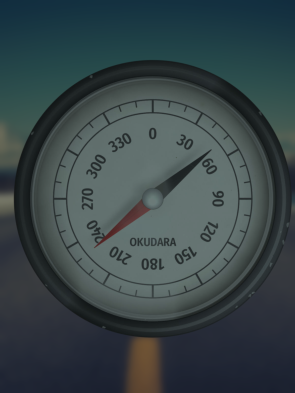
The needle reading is {"value": 230, "unit": "°"}
